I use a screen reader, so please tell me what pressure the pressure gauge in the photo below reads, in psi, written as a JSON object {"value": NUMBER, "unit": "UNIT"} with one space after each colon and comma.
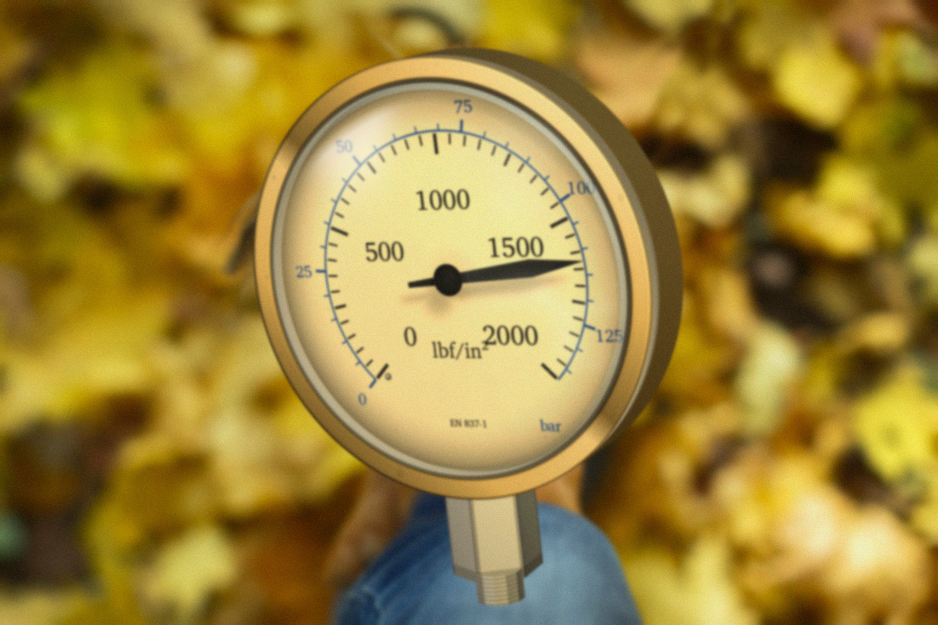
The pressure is {"value": 1625, "unit": "psi"}
